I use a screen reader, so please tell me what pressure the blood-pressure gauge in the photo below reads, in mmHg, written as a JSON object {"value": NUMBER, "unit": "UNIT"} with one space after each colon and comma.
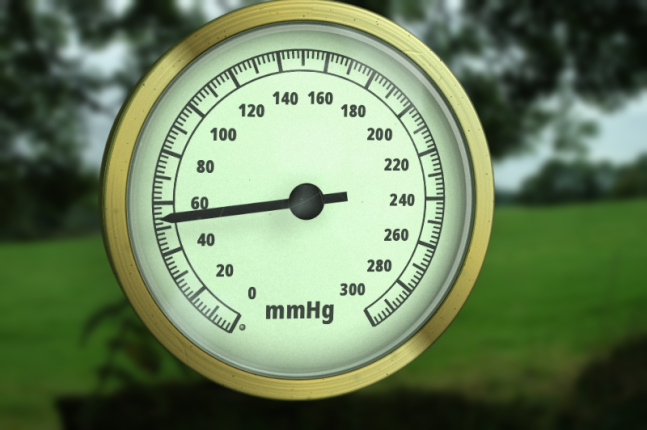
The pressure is {"value": 54, "unit": "mmHg"}
